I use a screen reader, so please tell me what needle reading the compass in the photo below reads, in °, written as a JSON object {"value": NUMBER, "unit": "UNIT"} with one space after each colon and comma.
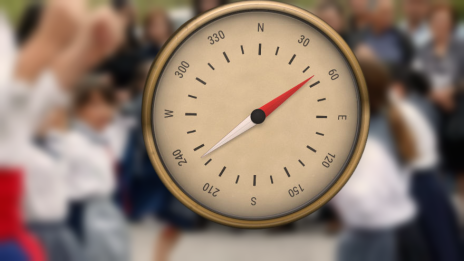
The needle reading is {"value": 52.5, "unit": "°"}
